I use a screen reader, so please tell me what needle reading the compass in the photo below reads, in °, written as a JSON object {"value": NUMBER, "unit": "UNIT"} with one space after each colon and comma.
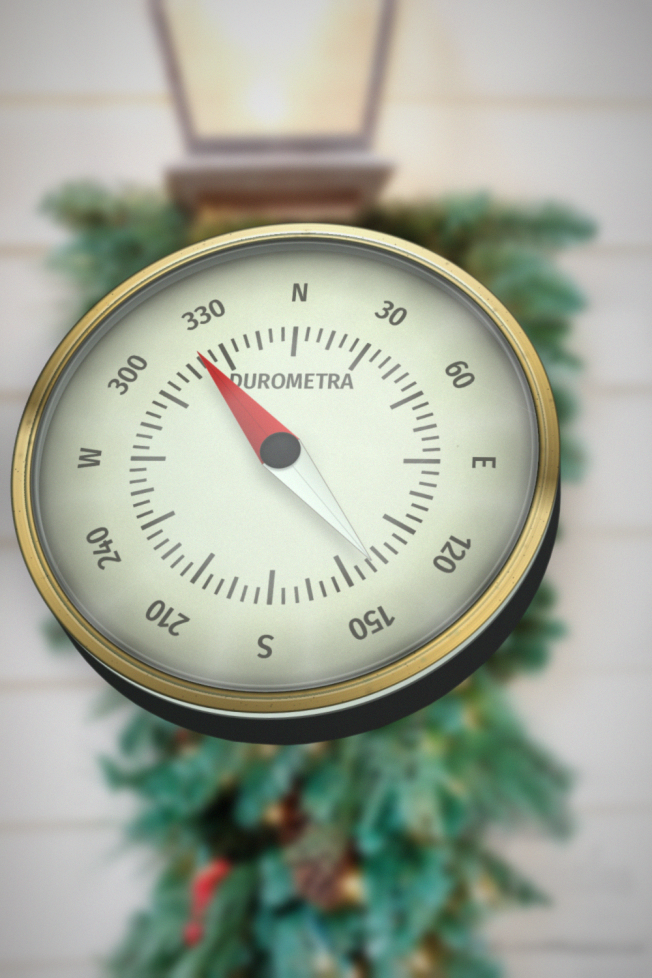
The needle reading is {"value": 320, "unit": "°"}
